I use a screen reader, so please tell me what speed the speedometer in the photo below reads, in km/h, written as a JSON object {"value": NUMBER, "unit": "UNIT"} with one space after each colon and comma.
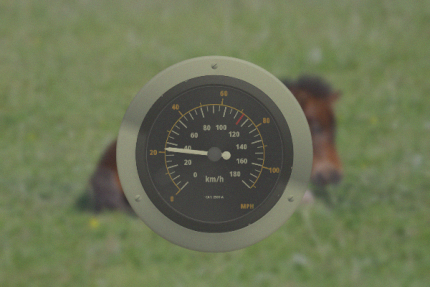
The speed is {"value": 35, "unit": "km/h"}
